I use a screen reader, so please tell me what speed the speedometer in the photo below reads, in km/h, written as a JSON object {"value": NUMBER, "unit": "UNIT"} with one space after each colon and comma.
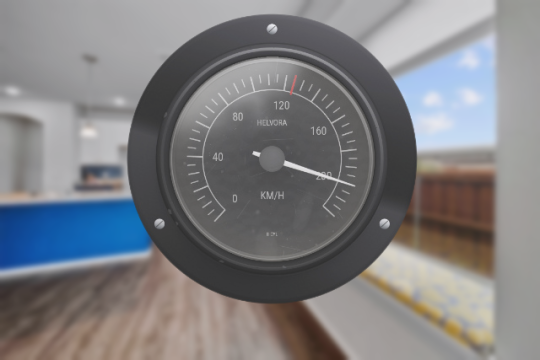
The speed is {"value": 200, "unit": "km/h"}
